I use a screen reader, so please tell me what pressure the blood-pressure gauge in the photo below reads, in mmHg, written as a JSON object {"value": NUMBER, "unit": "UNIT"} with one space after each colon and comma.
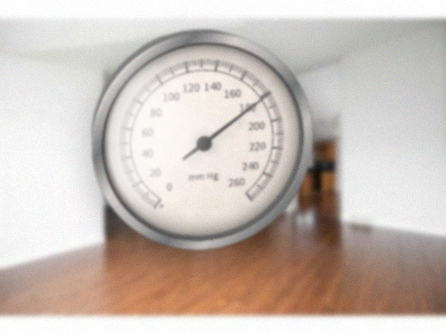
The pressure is {"value": 180, "unit": "mmHg"}
